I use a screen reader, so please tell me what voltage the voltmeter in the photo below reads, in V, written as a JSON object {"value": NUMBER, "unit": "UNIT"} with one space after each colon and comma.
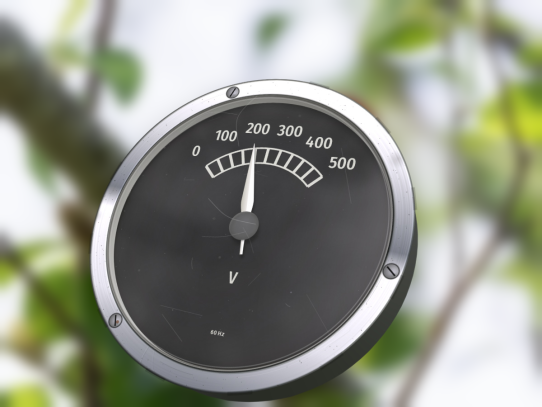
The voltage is {"value": 200, "unit": "V"}
